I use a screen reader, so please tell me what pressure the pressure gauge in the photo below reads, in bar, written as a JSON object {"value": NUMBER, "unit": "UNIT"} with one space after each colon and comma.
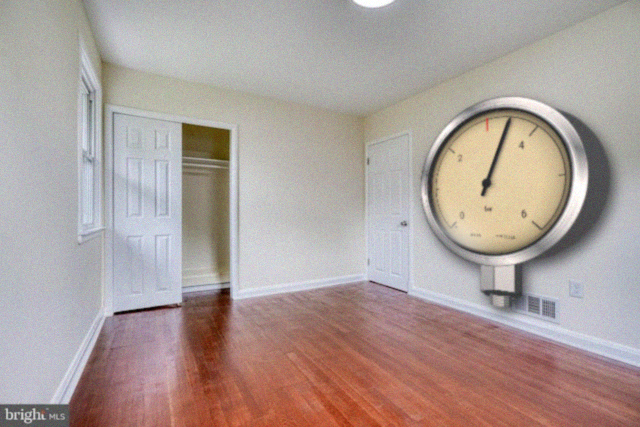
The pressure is {"value": 3.5, "unit": "bar"}
